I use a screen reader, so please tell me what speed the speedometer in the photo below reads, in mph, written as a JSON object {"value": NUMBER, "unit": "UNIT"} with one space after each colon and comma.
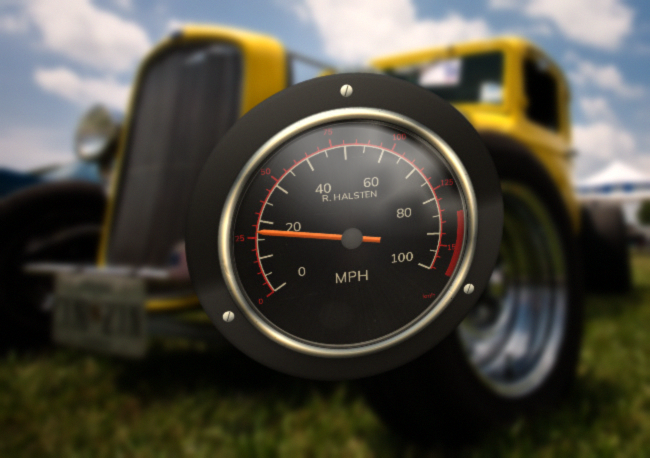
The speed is {"value": 17.5, "unit": "mph"}
